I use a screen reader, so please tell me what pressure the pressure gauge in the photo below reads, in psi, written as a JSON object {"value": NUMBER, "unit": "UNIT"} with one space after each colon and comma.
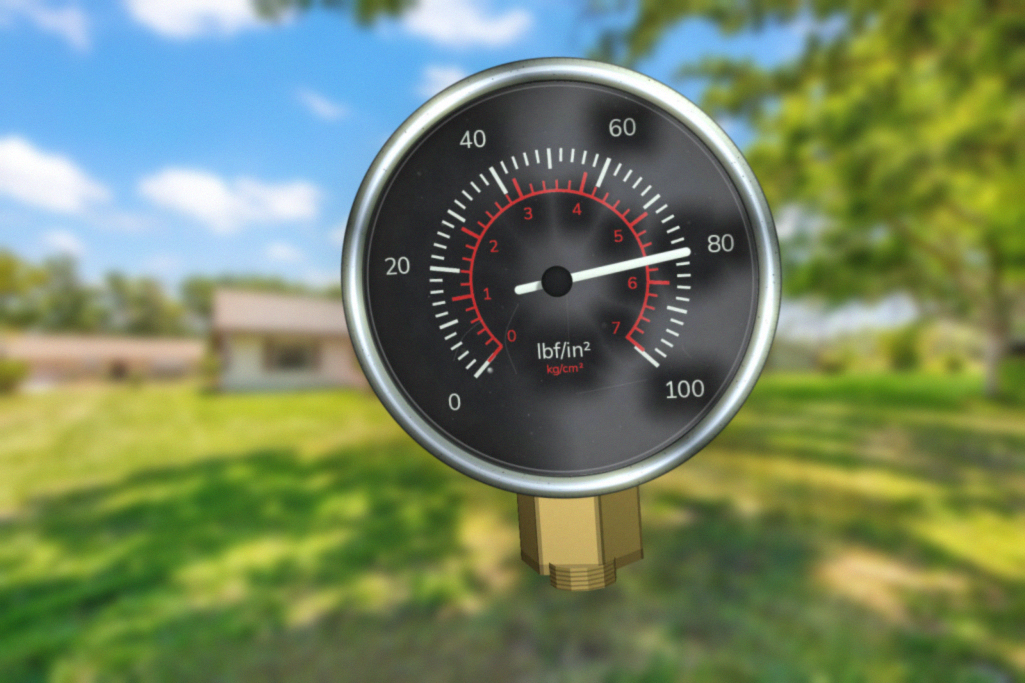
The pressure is {"value": 80, "unit": "psi"}
